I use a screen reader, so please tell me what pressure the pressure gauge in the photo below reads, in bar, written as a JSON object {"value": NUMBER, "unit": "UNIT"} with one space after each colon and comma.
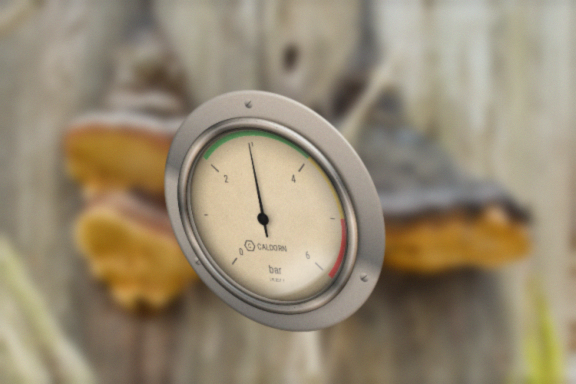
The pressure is {"value": 3, "unit": "bar"}
